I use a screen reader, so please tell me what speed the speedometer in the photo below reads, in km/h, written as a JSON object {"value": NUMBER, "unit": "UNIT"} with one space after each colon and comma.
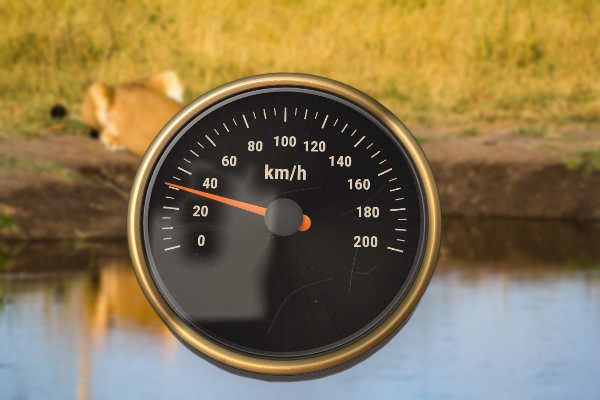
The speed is {"value": 30, "unit": "km/h"}
